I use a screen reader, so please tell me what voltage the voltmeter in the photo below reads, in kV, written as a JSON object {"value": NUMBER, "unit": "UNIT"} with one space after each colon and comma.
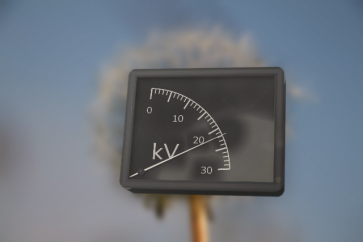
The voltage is {"value": 22, "unit": "kV"}
